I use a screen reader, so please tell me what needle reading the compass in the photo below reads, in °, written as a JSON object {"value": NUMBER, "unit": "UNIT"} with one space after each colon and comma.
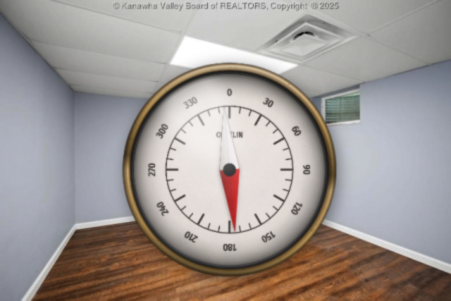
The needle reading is {"value": 175, "unit": "°"}
